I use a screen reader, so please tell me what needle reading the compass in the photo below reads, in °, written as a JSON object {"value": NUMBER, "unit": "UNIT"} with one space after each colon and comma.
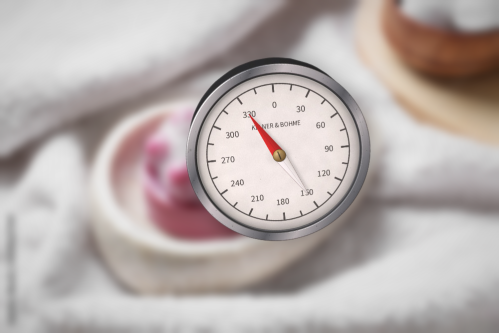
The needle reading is {"value": 330, "unit": "°"}
